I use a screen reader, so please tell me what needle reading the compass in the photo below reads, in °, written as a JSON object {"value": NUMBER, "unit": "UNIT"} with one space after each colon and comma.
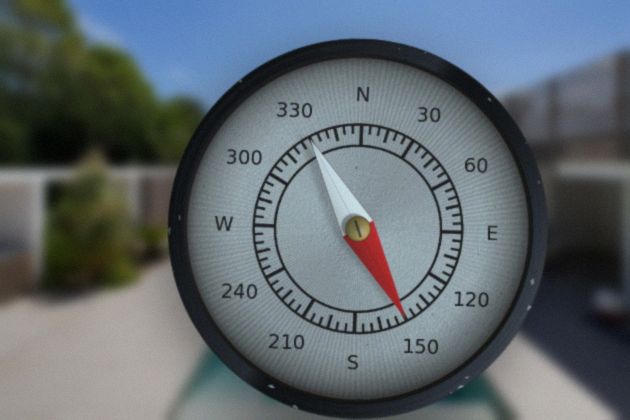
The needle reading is {"value": 150, "unit": "°"}
